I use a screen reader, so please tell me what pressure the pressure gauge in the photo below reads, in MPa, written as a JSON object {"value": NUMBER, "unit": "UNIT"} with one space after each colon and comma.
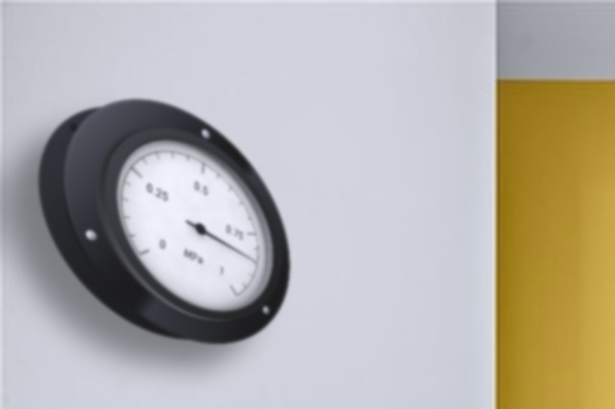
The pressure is {"value": 0.85, "unit": "MPa"}
